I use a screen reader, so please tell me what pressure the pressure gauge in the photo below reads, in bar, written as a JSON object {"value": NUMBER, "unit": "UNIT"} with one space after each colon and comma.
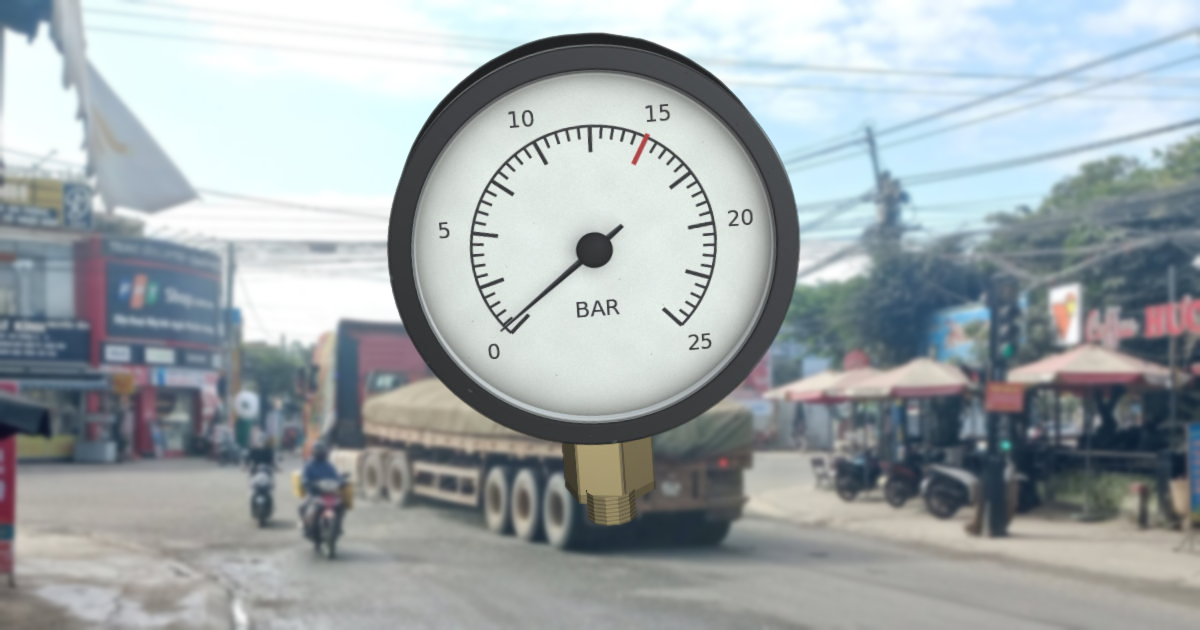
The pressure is {"value": 0.5, "unit": "bar"}
